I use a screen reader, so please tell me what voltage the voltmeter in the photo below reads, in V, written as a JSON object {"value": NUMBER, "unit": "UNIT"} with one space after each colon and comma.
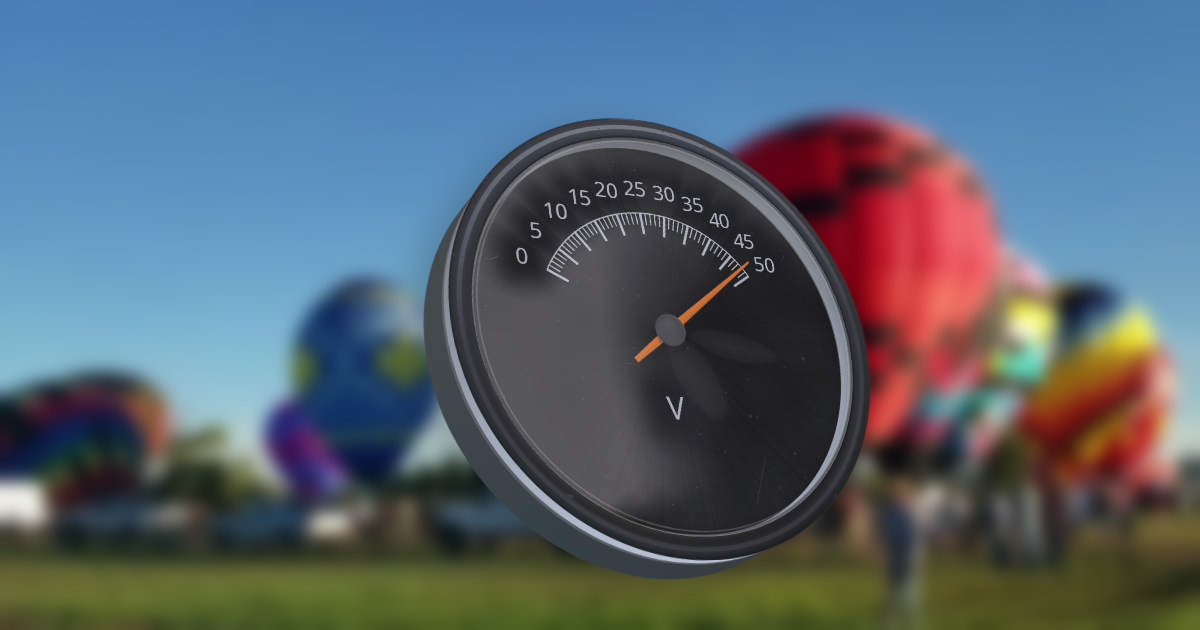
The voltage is {"value": 48, "unit": "V"}
